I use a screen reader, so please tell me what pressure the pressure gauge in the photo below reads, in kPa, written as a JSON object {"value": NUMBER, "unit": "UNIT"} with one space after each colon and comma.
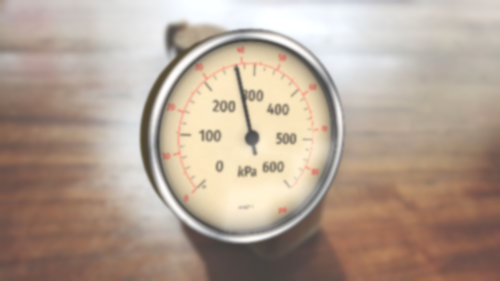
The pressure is {"value": 260, "unit": "kPa"}
